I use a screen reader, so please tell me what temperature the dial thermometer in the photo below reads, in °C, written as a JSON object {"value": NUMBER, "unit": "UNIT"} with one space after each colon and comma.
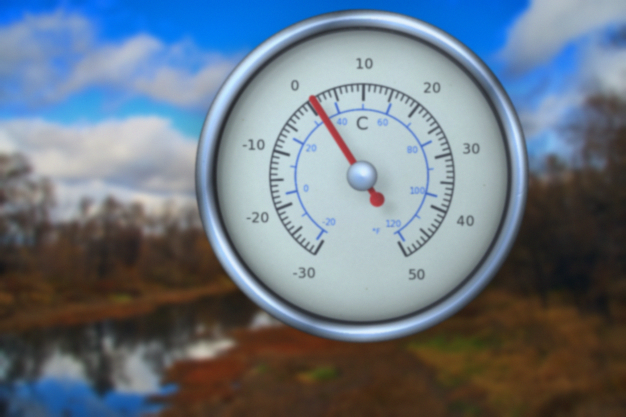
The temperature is {"value": 1, "unit": "°C"}
